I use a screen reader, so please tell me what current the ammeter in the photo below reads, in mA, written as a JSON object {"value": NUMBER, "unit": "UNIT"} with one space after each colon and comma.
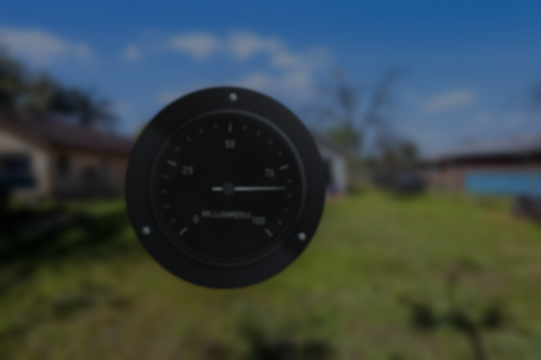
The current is {"value": 82.5, "unit": "mA"}
